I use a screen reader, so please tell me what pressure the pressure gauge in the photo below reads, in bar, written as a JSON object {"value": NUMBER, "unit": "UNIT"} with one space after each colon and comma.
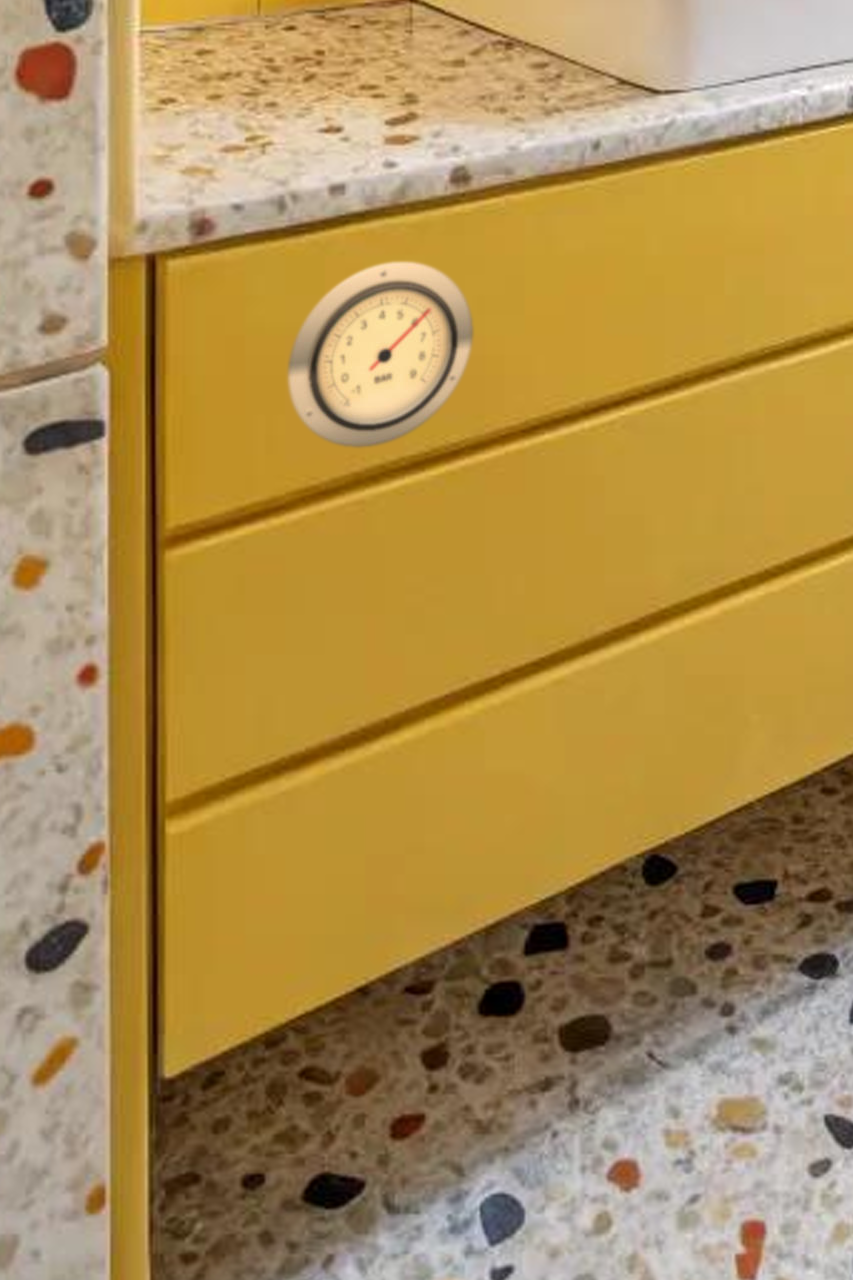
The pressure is {"value": 6, "unit": "bar"}
